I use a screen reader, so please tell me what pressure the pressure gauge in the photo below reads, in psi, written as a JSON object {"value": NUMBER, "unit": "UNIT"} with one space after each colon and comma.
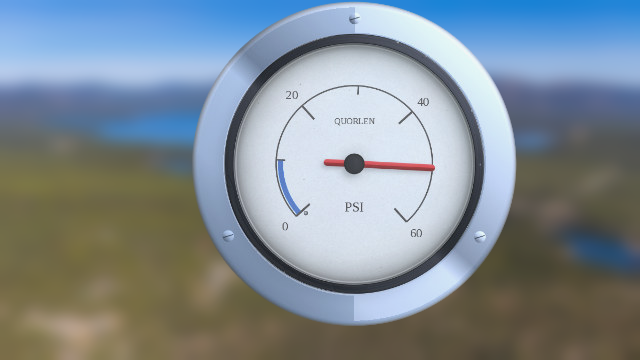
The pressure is {"value": 50, "unit": "psi"}
